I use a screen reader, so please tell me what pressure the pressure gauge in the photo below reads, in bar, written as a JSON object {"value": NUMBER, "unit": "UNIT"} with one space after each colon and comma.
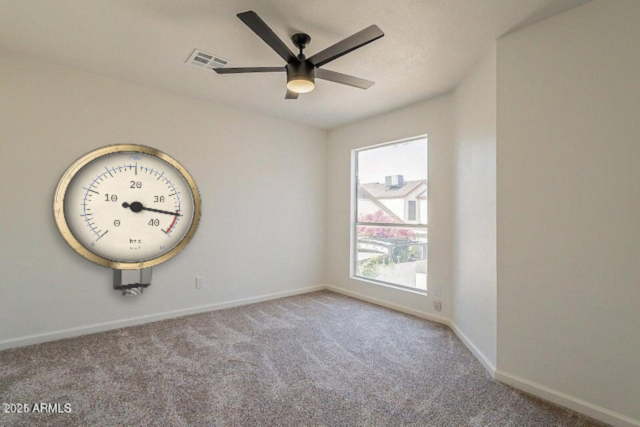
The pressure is {"value": 35, "unit": "bar"}
